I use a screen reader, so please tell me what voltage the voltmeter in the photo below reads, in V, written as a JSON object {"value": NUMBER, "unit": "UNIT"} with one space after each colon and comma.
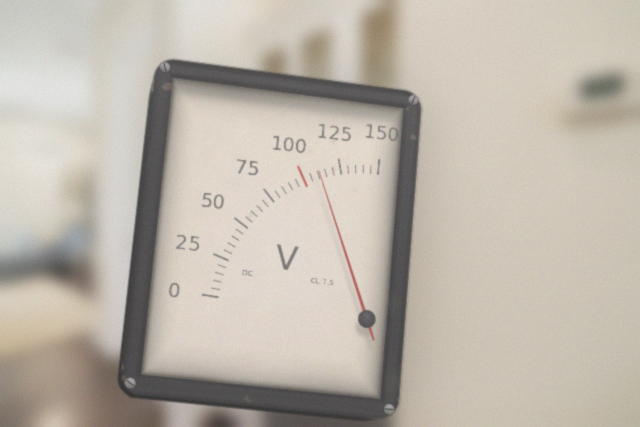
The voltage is {"value": 110, "unit": "V"}
